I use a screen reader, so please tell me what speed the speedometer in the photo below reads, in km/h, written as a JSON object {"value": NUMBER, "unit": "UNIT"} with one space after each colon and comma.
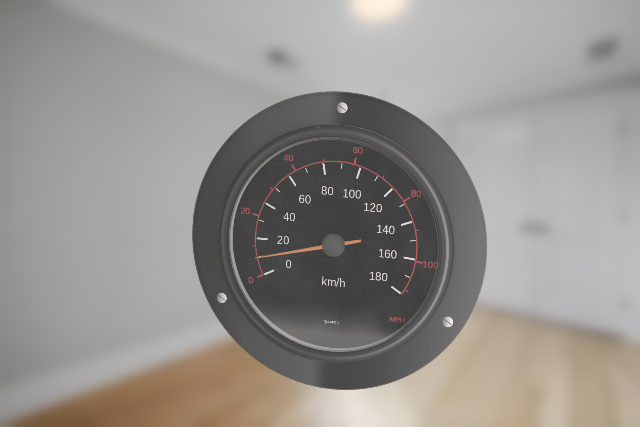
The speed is {"value": 10, "unit": "km/h"}
